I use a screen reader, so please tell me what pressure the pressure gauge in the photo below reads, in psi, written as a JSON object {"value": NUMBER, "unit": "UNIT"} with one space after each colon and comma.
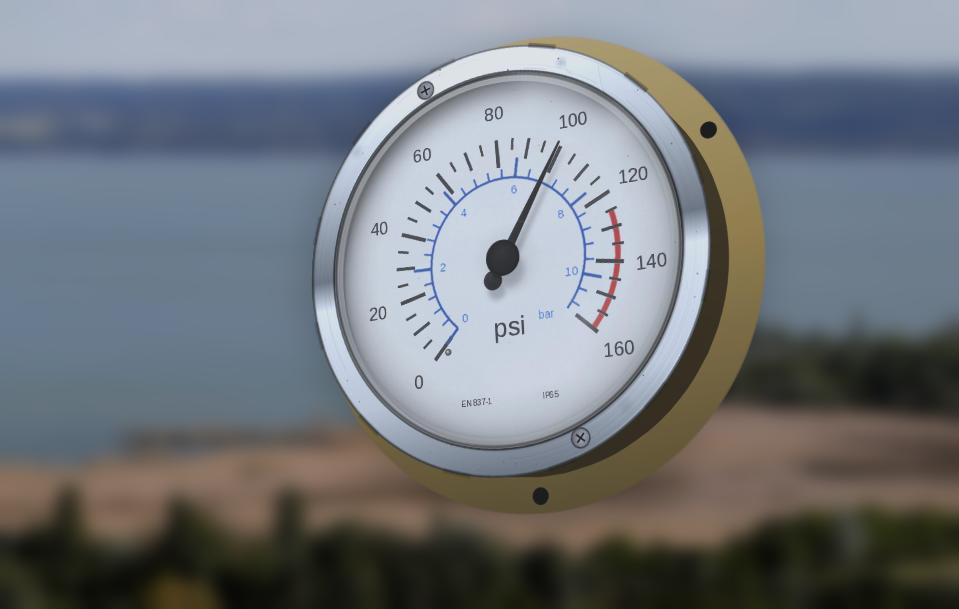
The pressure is {"value": 100, "unit": "psi"}
